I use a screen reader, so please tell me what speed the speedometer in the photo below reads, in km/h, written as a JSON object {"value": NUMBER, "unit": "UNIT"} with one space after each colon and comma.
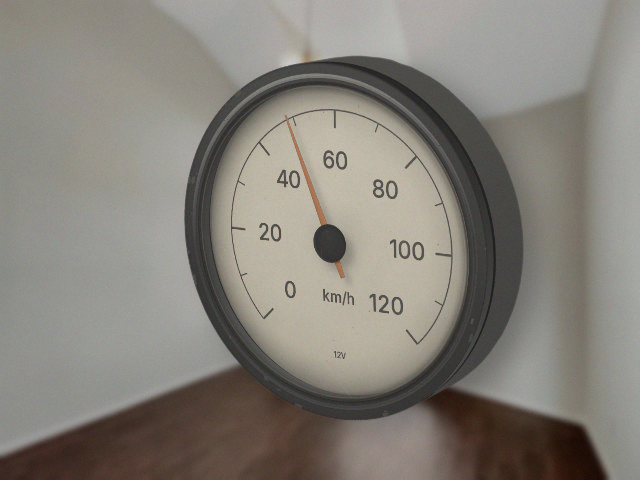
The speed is {"value": 50, "unit": "km/h"}
